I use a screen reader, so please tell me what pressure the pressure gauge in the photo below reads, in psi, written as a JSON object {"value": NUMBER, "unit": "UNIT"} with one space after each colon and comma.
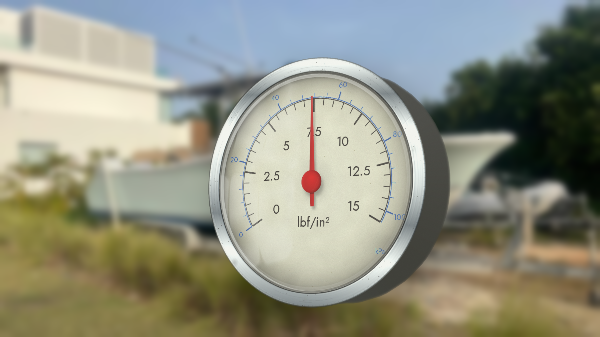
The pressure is {"value": 7.5, "unit": "psi"}
